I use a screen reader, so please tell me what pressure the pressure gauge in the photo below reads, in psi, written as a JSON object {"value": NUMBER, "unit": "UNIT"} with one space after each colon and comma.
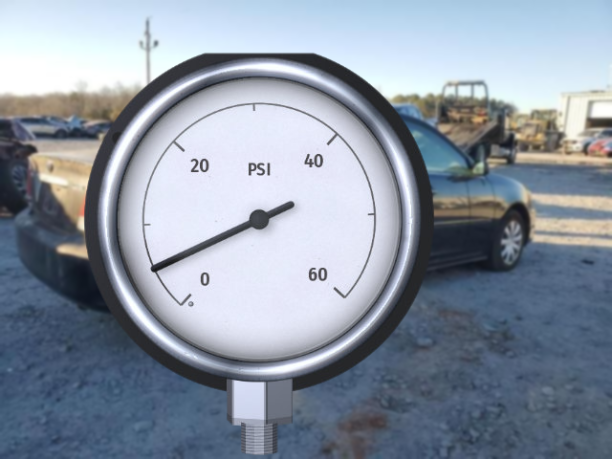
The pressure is {"value": 5, "unit": "psi"}
